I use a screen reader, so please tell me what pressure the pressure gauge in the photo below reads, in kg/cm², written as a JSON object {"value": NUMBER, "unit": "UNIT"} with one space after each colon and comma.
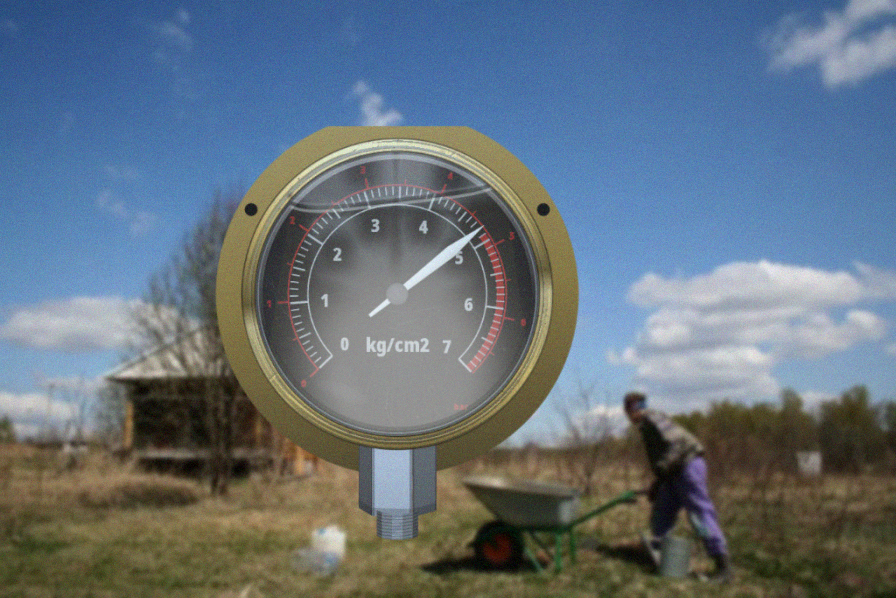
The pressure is {"value": 4.8, "unit": "kg/cm²"}
